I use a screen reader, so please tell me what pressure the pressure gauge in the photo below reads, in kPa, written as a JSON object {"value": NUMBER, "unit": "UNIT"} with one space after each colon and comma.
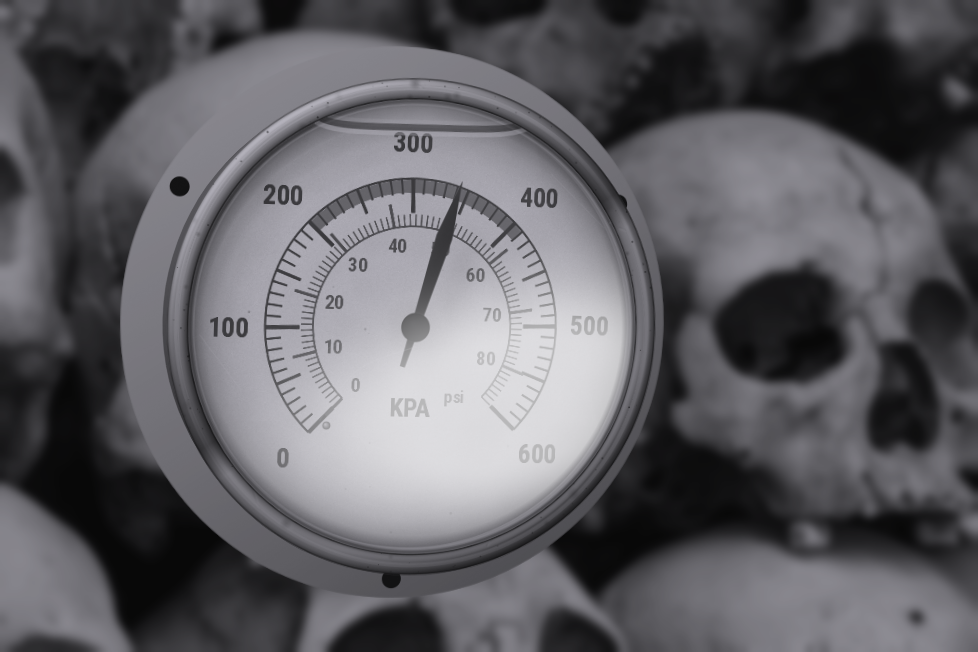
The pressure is {"value": 340, "unit": "kPa"}
